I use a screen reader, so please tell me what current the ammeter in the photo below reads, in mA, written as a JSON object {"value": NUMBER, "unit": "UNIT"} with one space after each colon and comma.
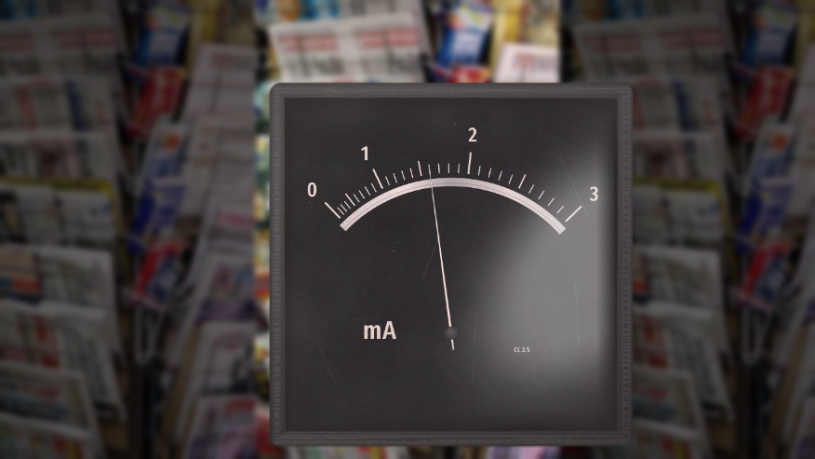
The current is {"value": 1.6, "unit": "mA"}
